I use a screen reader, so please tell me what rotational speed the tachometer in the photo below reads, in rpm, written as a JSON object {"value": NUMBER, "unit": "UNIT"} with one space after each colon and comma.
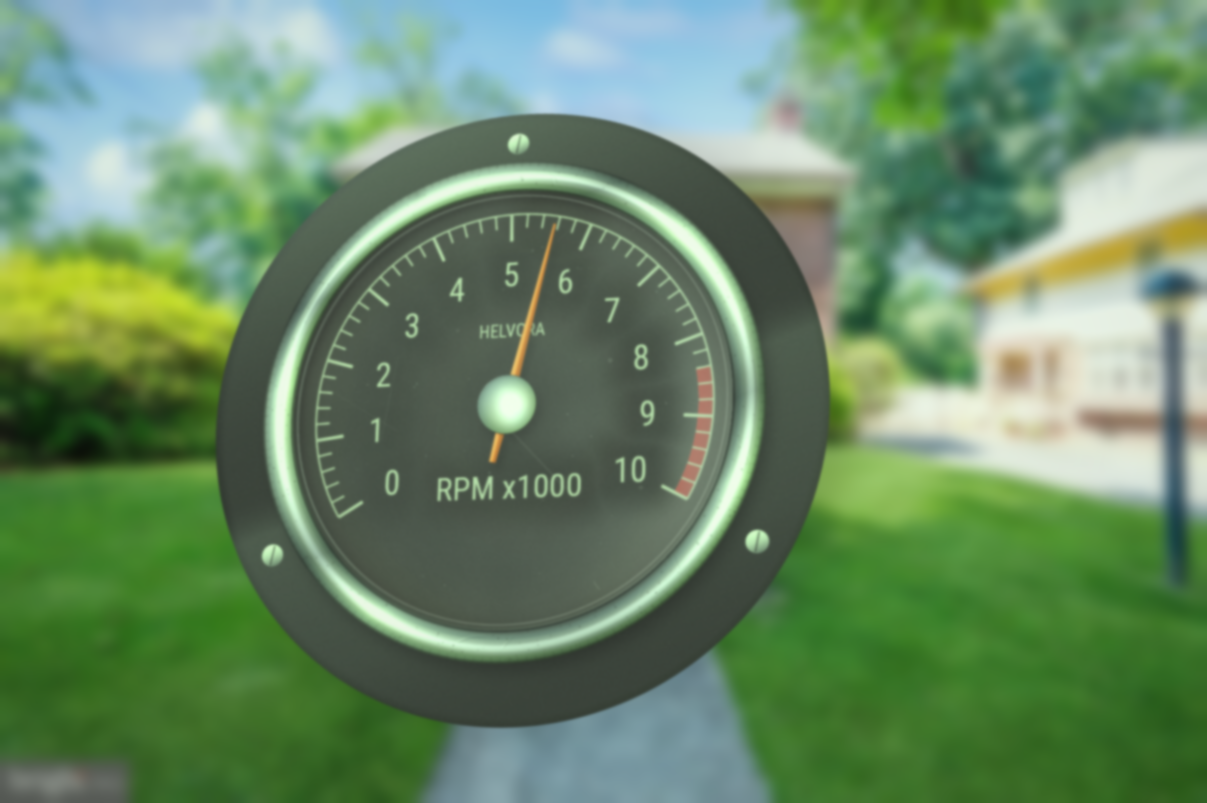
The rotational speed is {"value": 5600, "unit": "rpm"}
